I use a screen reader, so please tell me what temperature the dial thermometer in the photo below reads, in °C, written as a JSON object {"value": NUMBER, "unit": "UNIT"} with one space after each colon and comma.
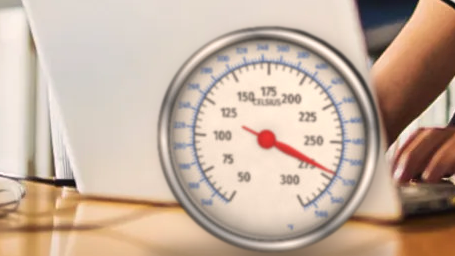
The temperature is {"value": 270, "unit": "°C"}
